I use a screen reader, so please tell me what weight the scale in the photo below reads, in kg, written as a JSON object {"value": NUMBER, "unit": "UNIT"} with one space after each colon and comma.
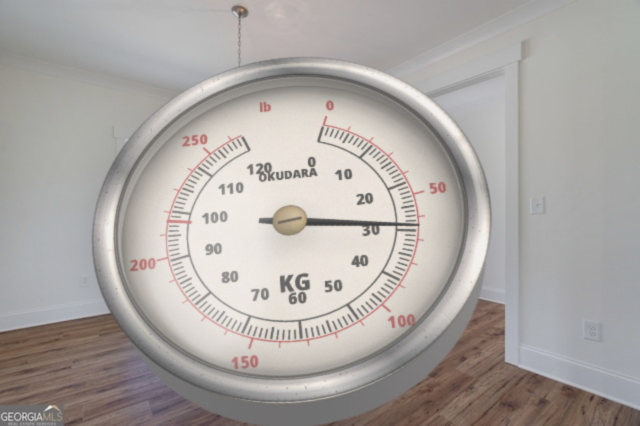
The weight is {"value": 30, "unit": "kg"}
